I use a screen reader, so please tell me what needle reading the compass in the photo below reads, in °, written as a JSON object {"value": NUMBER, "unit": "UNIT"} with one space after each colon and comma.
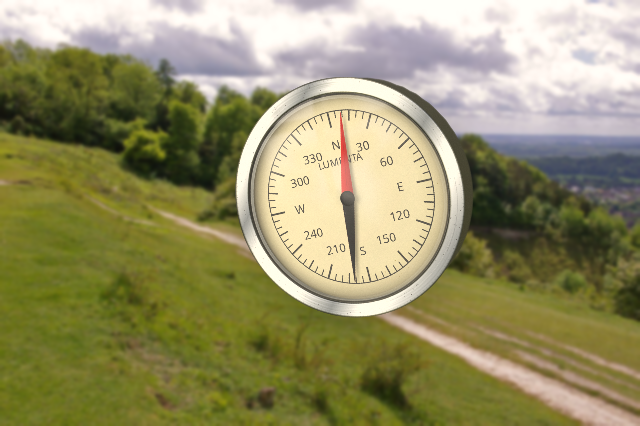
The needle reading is {"value": 10, "unit": "°"}
